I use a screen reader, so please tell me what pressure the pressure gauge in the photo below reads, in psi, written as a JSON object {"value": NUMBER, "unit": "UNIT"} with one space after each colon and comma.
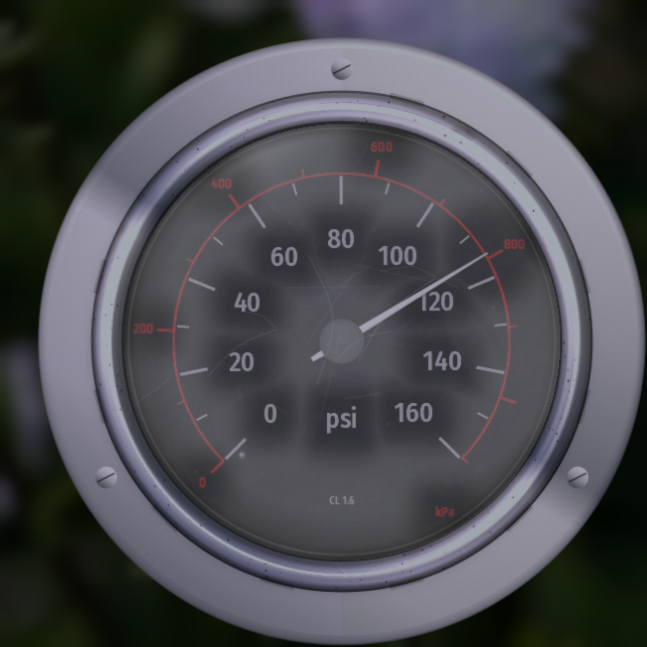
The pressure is {"value": 115, "unit": "psi"}
